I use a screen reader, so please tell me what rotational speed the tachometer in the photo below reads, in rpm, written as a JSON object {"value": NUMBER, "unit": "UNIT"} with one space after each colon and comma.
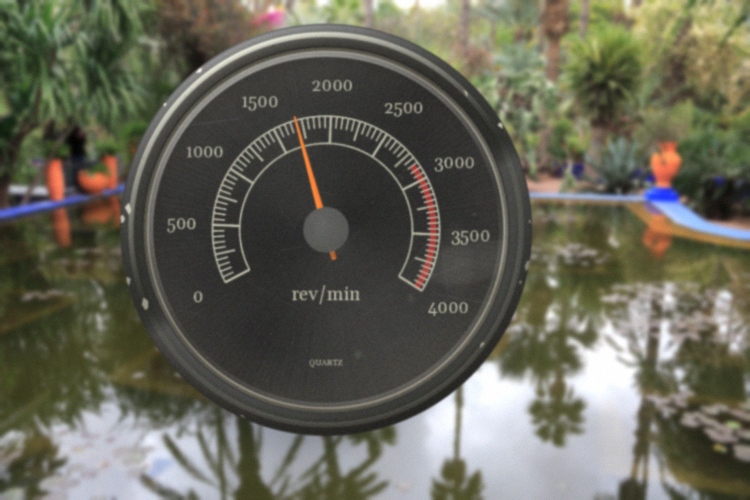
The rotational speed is {"value": 1700, "unit": "rpm"}
